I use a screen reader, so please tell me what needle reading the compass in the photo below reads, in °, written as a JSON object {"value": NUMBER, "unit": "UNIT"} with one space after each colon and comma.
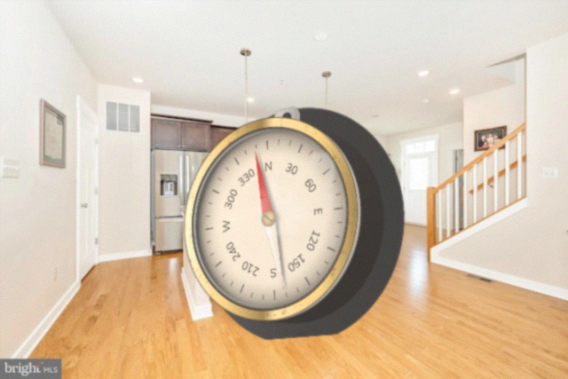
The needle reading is {"value": 350, "unit": "°"}
